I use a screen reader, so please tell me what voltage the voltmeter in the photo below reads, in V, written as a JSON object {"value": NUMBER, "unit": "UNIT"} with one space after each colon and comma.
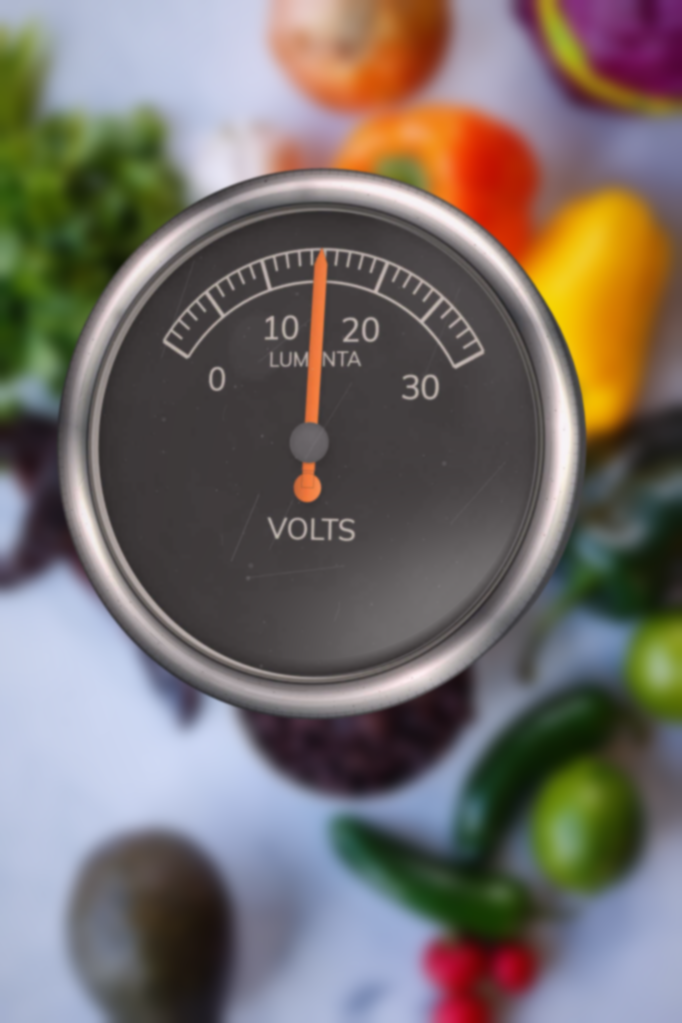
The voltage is {"value": 15, "unit": "V"}
